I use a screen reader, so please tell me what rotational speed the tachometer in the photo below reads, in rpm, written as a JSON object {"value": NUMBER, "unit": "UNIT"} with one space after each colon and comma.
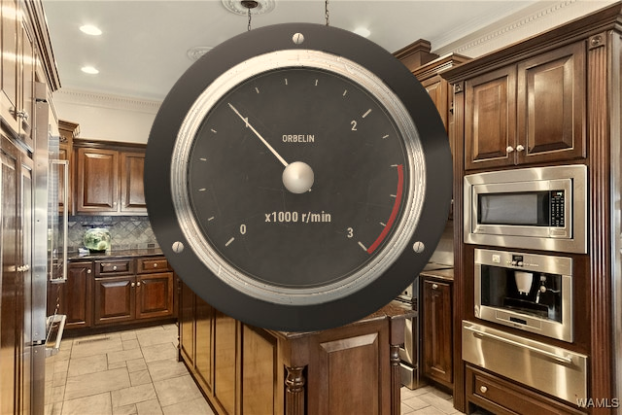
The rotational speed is {"value": 1000, "unit": "rpm"}
